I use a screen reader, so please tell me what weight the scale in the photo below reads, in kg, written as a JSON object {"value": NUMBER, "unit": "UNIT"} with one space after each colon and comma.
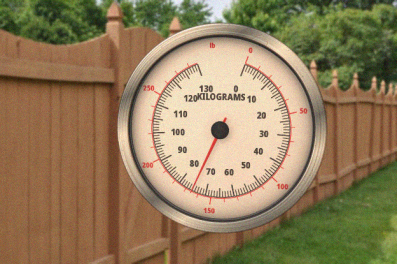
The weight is {"value": 75, "unit": "kg"}
